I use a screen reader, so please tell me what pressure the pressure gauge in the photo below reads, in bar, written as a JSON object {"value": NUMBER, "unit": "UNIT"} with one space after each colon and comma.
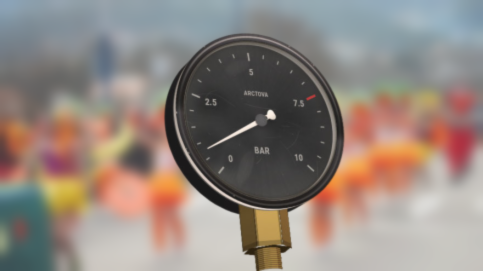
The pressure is {"value": 0.75, "unit": "bar"}
